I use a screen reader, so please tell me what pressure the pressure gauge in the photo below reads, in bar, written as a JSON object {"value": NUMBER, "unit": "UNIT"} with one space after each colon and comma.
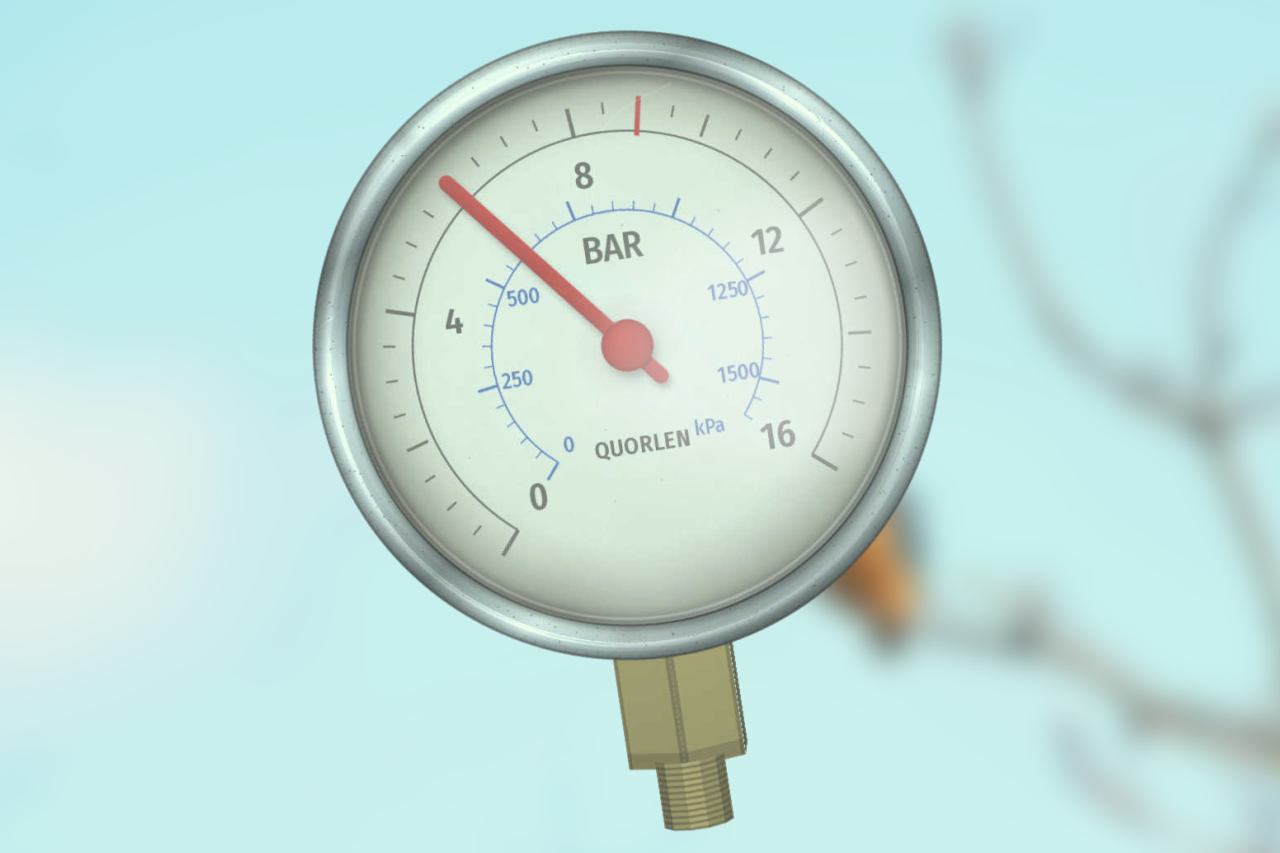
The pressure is {"value": 6, "unit": "bar"}
